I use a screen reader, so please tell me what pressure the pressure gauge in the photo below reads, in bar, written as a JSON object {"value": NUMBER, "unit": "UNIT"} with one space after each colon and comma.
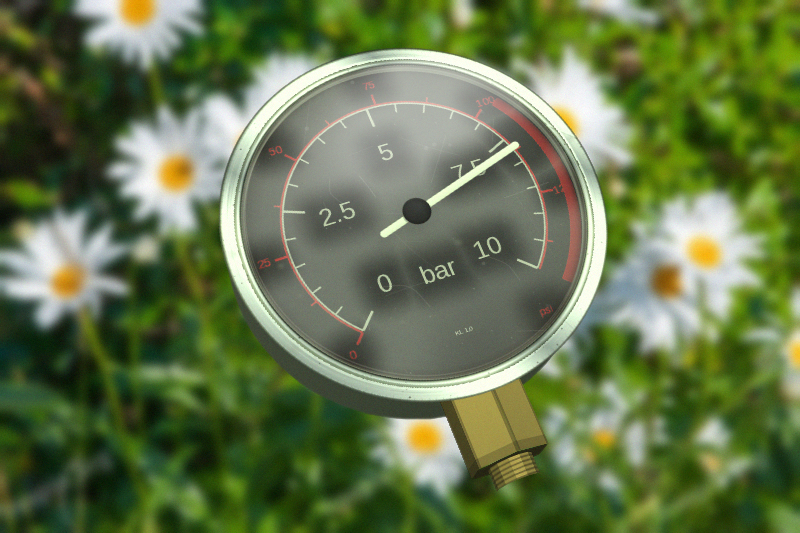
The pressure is {"value": 7.75, "unit": "bar"}
